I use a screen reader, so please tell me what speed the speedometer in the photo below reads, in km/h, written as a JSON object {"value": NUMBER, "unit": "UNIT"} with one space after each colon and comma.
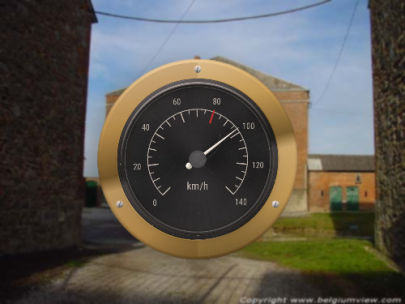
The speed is {"value": 97.5, "unit": "km/h"}
